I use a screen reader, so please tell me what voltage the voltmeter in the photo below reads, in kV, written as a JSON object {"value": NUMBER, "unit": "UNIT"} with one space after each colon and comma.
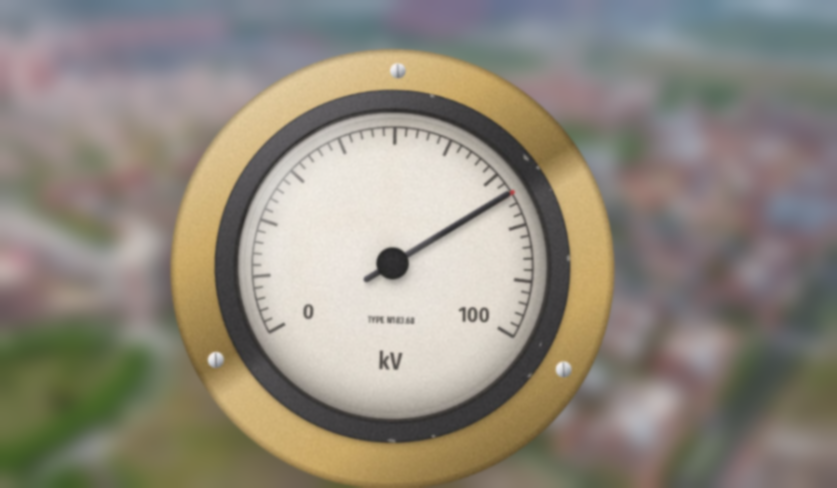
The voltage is {"value": 74, "unit": "kV"}
